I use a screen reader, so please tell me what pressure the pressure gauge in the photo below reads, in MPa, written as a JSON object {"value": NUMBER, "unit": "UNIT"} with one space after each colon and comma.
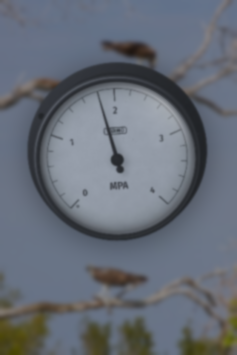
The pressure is {"value": 1.8, "unit": "MPa"}
